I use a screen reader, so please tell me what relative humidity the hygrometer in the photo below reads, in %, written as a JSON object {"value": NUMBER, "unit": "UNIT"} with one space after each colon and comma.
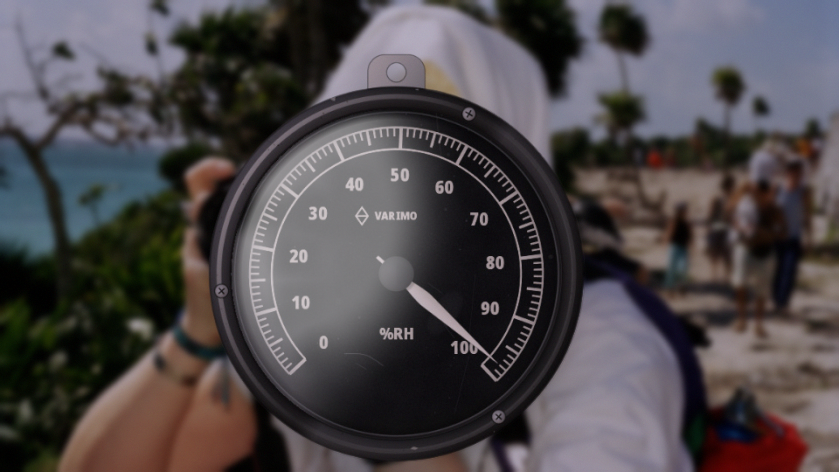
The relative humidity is {"value": 98, "unit": "%"}
